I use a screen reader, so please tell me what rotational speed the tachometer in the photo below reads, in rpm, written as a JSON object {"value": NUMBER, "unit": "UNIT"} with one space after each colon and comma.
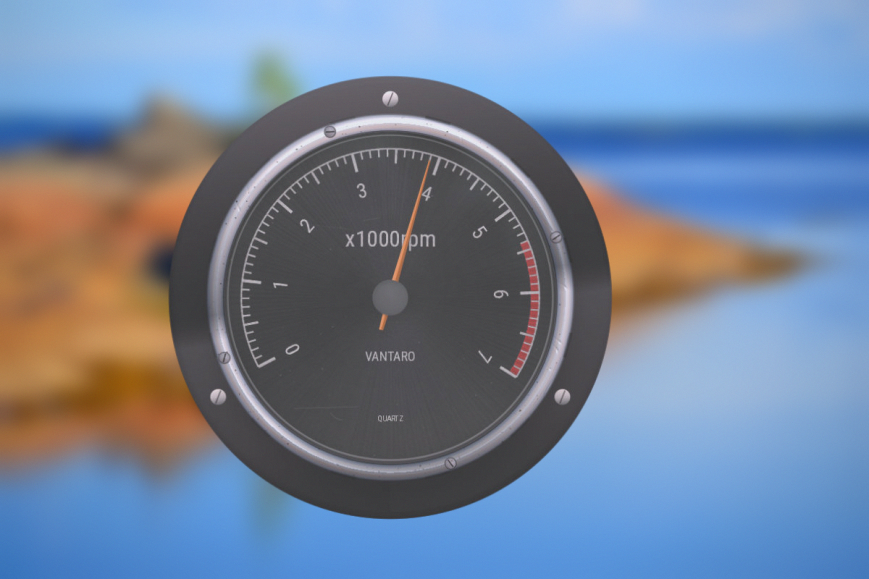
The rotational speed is {"value": 3900, "unit": "rpm"}
